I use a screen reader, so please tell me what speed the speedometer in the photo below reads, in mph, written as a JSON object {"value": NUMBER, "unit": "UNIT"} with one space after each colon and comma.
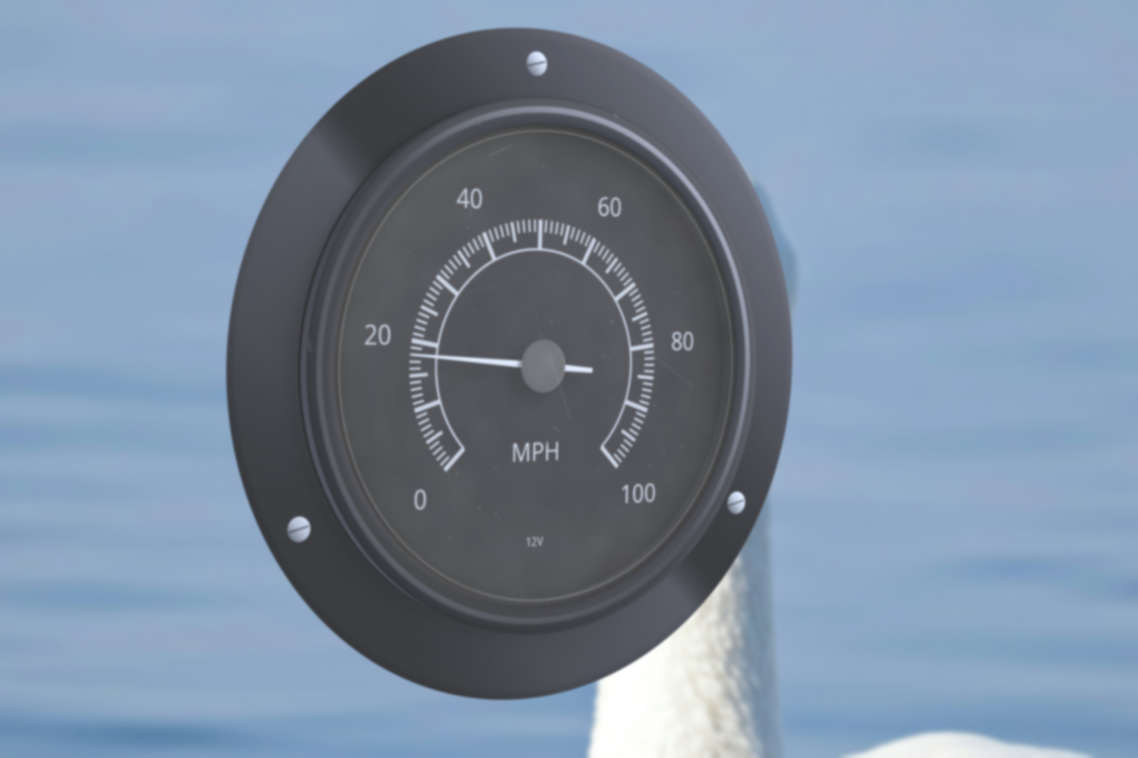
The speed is {"value": 18, "unit": "mph"}
